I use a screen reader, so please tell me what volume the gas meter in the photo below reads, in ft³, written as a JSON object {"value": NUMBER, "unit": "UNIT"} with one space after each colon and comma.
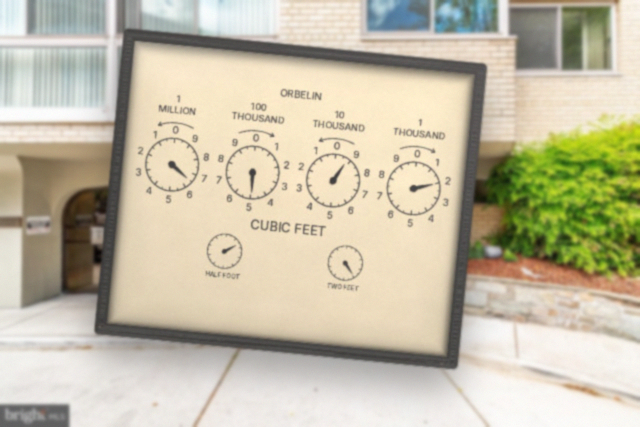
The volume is {"value": 649200, "unit": "ft³"}
